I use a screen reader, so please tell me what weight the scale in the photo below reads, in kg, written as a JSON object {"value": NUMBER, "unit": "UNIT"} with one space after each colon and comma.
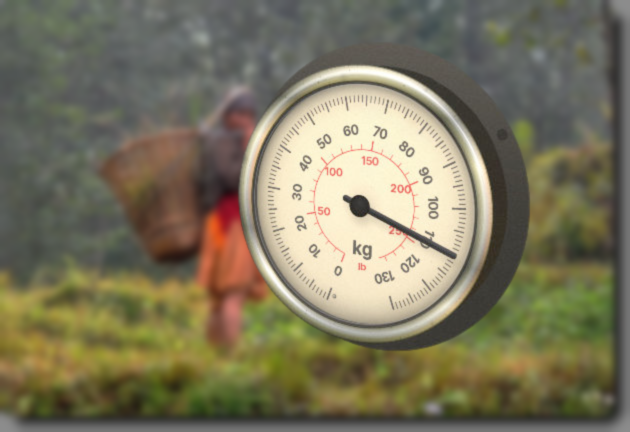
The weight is {"value": 110, "unit": "kg"}
